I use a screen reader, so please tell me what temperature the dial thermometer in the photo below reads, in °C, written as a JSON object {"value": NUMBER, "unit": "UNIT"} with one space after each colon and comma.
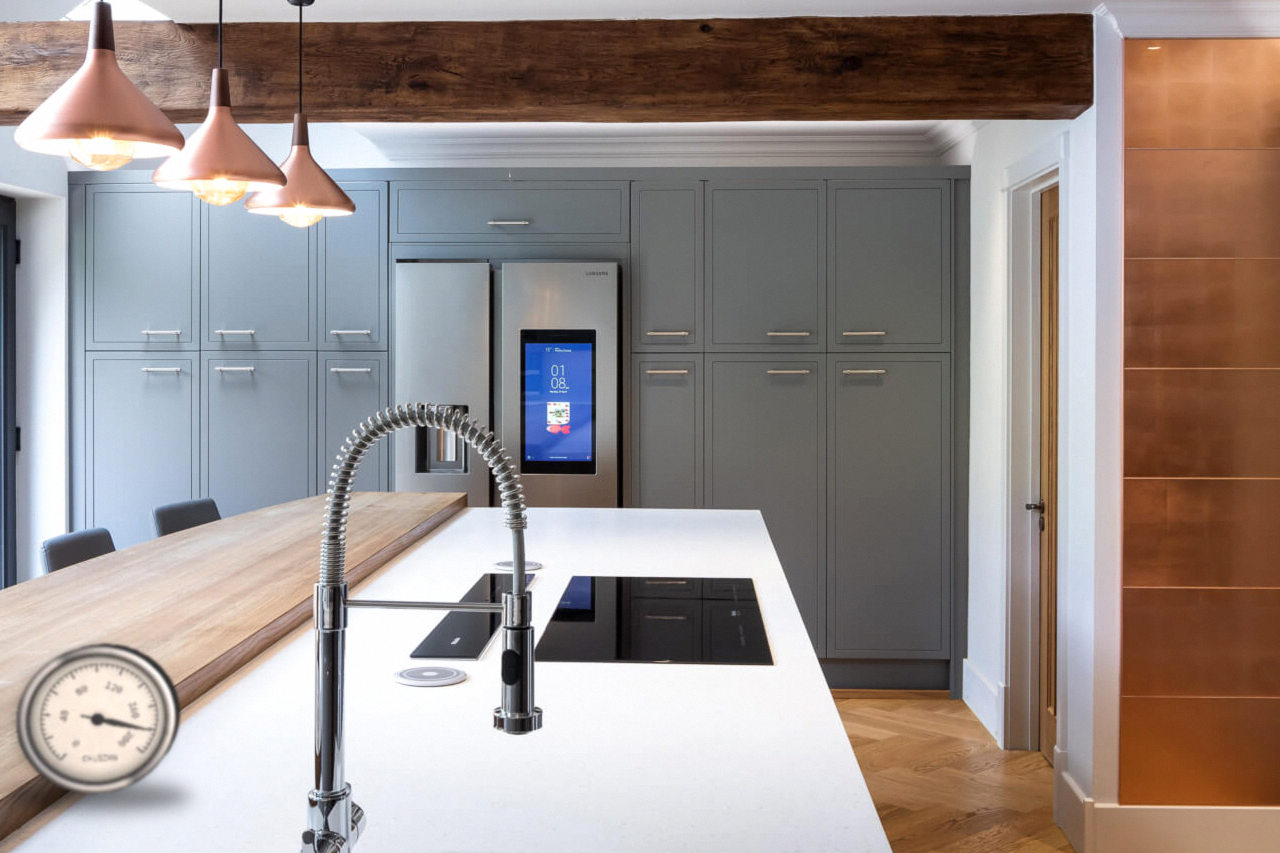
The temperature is {"value": 180, "unit": "°C"}
